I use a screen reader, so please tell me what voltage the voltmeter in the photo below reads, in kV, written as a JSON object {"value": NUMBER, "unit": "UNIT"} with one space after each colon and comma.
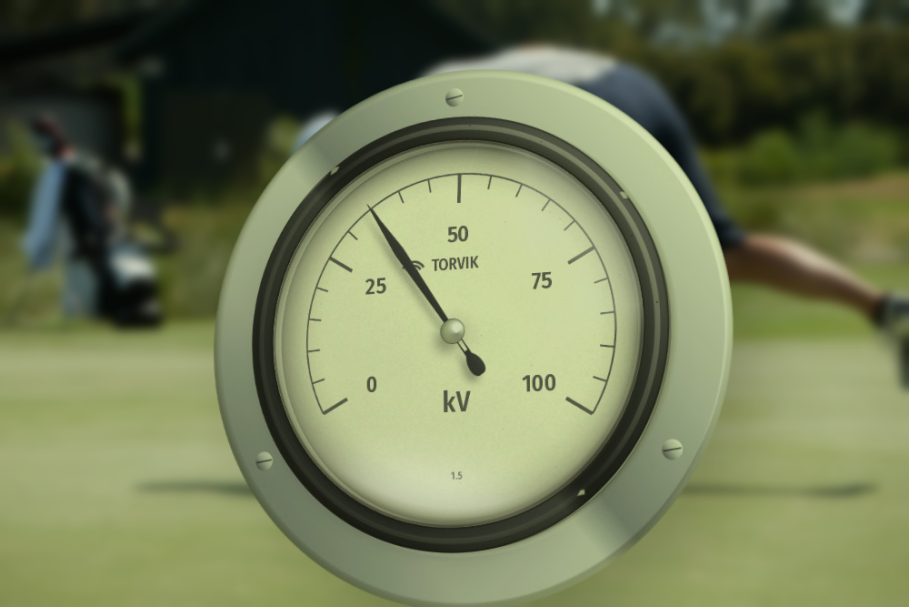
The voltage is {"value": 35, "unit": "kV"}
